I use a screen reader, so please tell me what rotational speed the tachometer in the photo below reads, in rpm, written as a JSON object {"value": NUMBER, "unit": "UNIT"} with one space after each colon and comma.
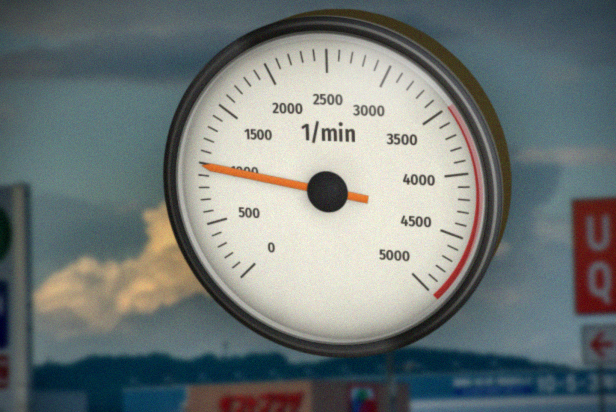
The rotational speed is {"value": 1000, "unit": "rpm"}
